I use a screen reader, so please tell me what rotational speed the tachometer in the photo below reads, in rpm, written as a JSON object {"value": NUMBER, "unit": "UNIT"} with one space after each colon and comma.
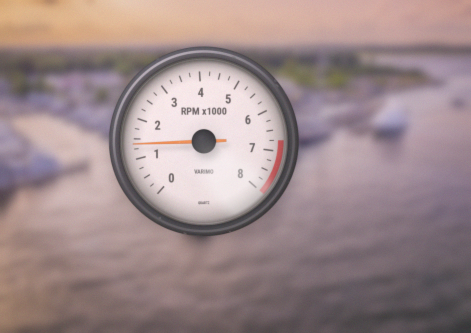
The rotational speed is {"value": 1375, "unit": "rpm"}
